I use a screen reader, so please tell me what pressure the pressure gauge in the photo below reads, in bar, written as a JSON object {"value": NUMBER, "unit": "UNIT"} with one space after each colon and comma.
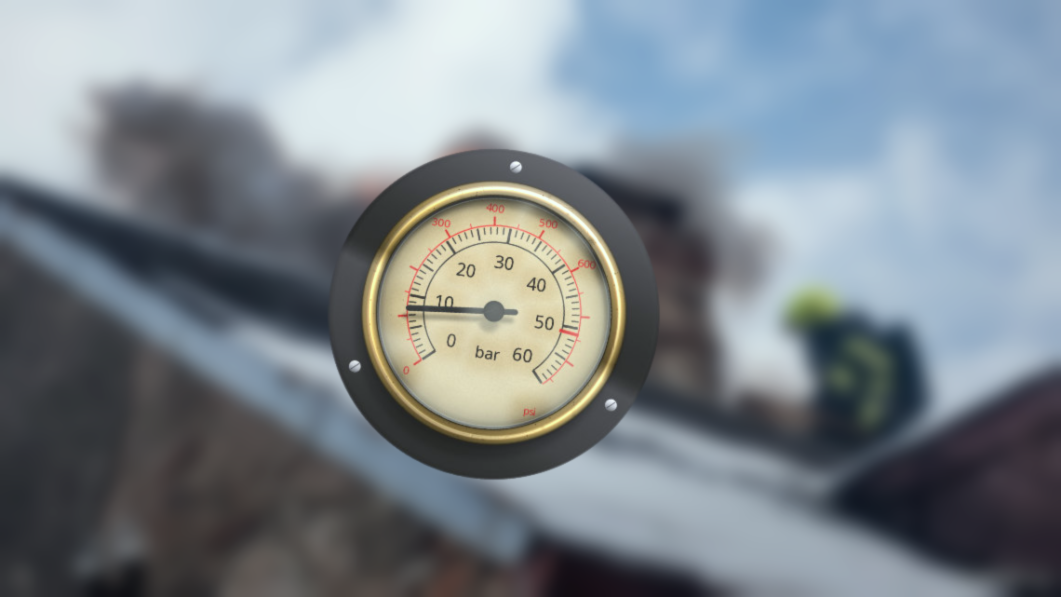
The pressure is {"value": 8, "unit": "bar"}
